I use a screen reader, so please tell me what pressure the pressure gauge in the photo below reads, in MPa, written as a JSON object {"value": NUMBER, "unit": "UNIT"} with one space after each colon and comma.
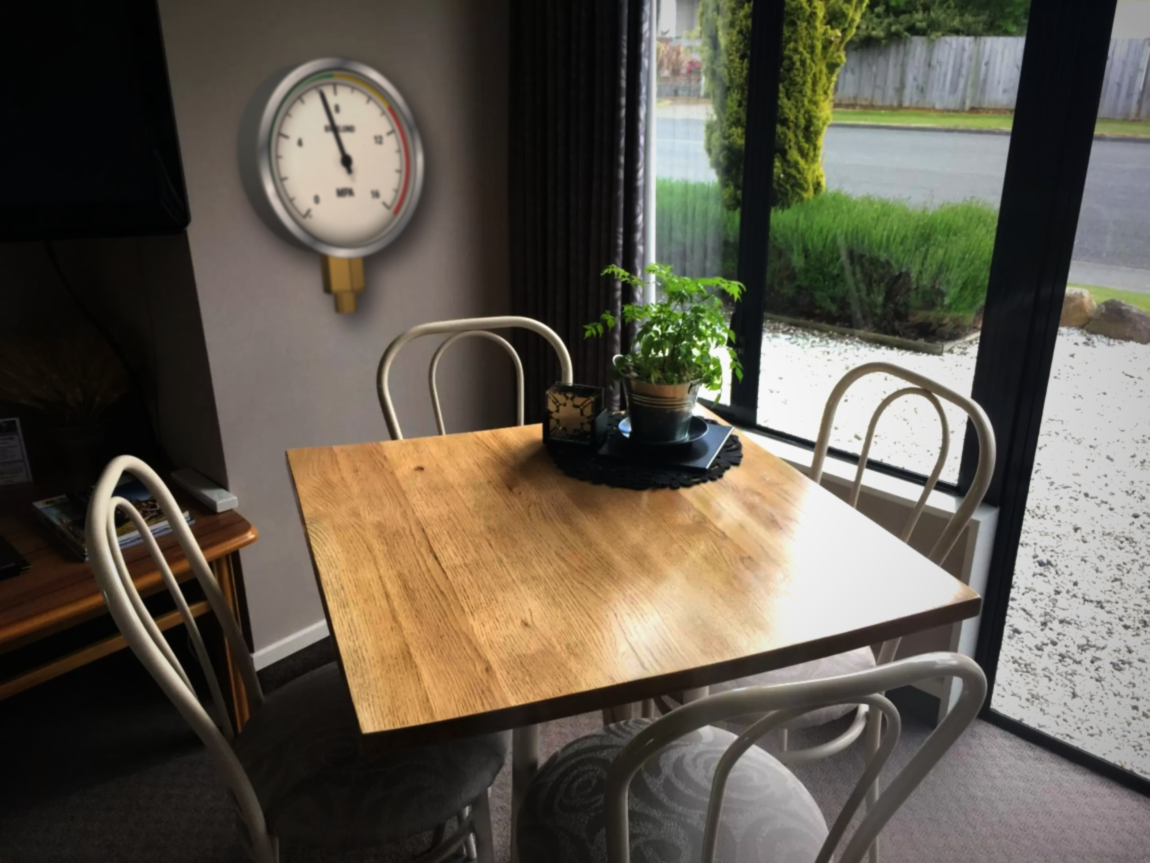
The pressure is {"value": 7, "unit": "MPa"}
